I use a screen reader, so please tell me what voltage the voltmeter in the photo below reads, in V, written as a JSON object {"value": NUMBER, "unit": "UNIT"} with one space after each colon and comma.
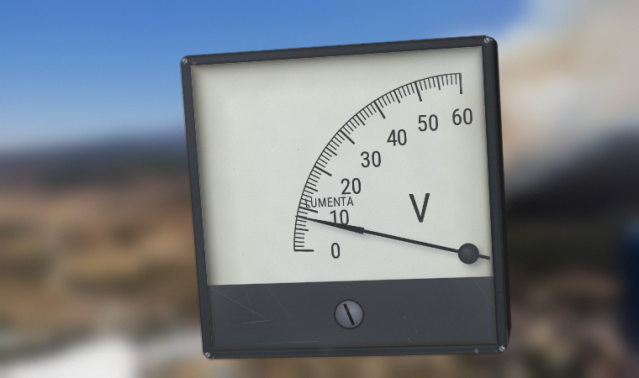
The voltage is {"value": 8, "unit": "V"}
